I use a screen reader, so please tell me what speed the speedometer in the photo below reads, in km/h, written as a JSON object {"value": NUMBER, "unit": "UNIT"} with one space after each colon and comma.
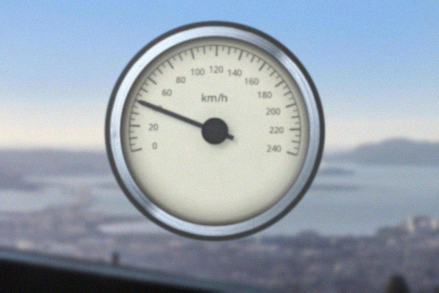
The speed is {"value": 40, "unit": "km/h"}
